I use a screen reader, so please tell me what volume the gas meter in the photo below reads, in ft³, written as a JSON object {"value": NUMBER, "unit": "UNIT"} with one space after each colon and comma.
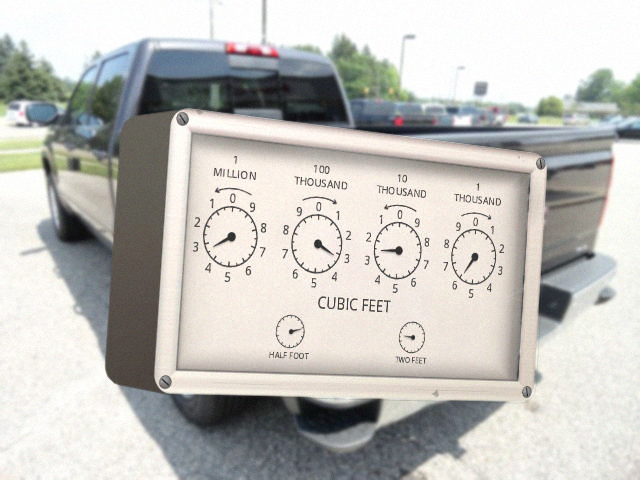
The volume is {"value": 332600, "unit": "ft³"}
